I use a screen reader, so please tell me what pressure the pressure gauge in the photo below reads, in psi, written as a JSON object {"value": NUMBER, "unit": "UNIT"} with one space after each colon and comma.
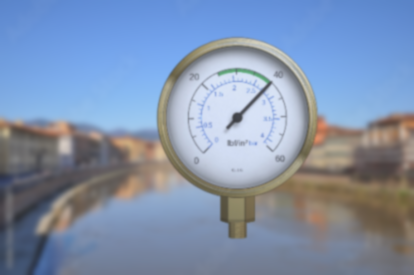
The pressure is {"value": 40, "unit": "psi"}
